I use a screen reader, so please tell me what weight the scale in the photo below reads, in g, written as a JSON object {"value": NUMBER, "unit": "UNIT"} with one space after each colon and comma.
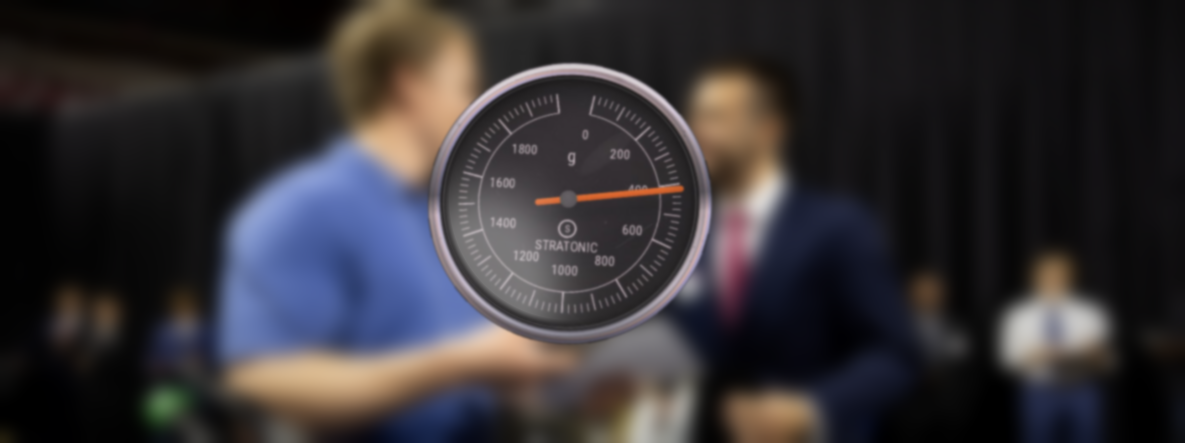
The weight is {"value": 420, "unit": "g"}
